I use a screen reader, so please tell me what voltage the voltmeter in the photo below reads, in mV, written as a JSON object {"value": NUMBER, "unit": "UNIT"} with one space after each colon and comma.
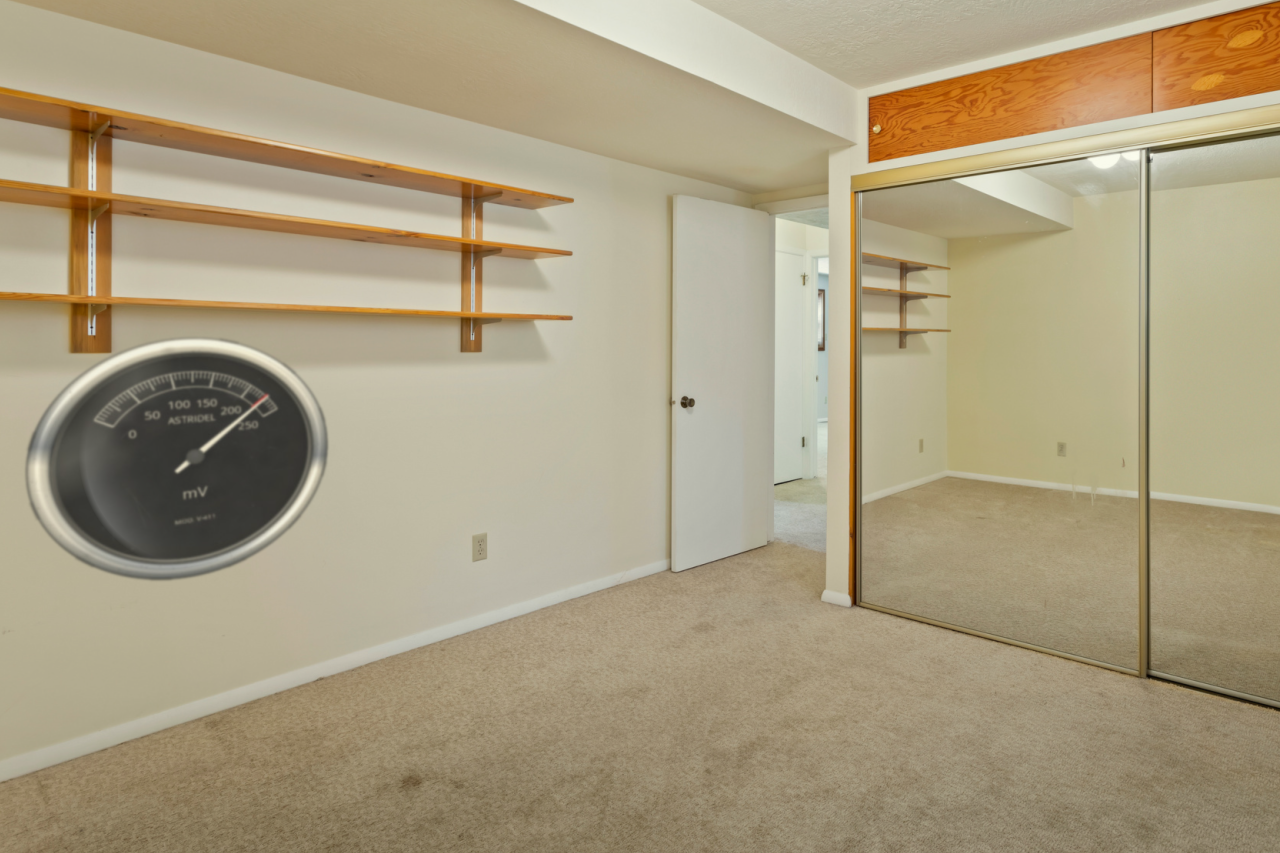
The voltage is {"value": 225, "unit": "mV"}
